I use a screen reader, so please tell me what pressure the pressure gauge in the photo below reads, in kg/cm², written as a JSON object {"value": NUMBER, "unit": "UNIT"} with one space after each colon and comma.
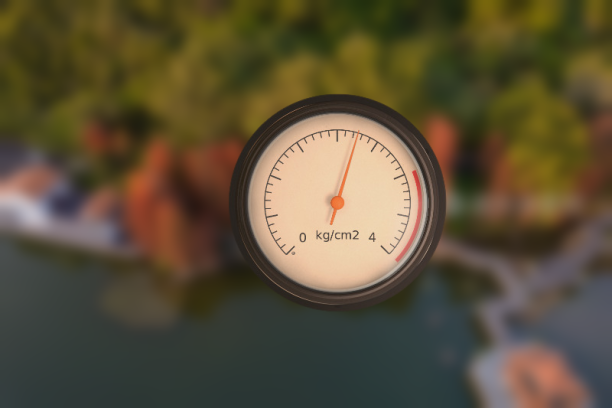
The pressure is {"value": 2.25, "unit": "kg/cm²"}
